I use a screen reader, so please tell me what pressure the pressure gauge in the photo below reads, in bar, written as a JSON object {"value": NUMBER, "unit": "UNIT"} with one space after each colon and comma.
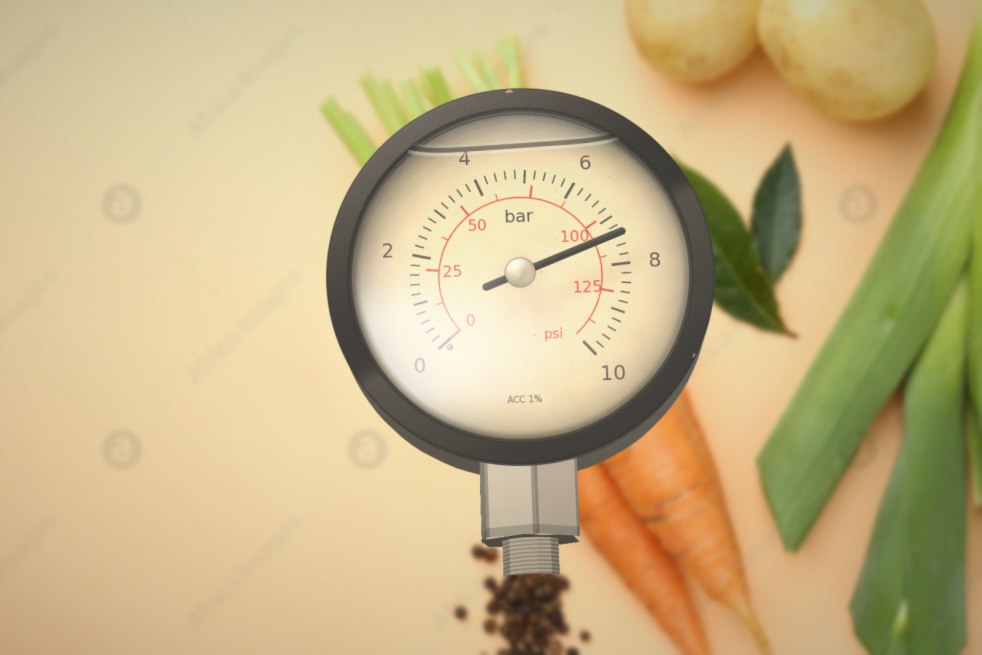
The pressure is {"value": 7.4, "unit": "bar"}
